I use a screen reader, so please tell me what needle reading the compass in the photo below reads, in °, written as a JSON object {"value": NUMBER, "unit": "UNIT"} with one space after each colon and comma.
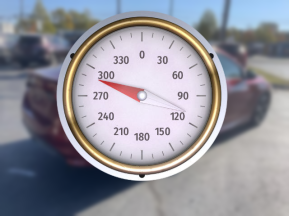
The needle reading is {"value": 290, "unit": "°"}
